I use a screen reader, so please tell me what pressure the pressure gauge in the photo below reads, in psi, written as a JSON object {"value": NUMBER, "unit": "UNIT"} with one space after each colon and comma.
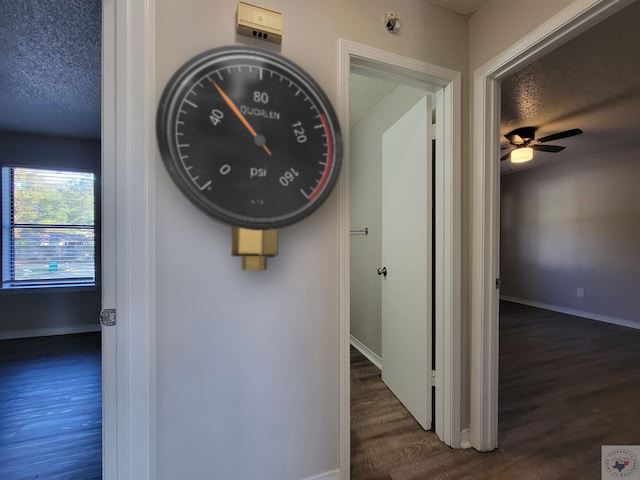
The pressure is {"value": 55, "unit": "psi"}
